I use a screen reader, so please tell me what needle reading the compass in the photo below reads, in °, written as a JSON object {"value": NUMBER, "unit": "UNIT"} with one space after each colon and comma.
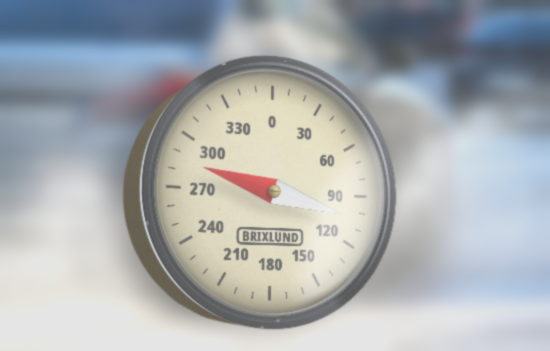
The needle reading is {"value": 285, "unit": "°"}
